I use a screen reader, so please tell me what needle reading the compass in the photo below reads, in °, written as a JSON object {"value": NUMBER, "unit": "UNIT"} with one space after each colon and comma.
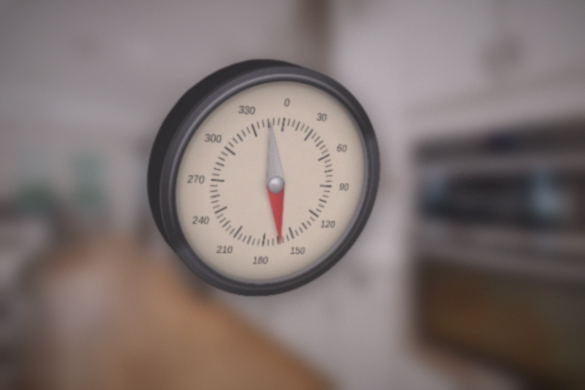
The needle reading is {"value": 165, "unit": "°"}
